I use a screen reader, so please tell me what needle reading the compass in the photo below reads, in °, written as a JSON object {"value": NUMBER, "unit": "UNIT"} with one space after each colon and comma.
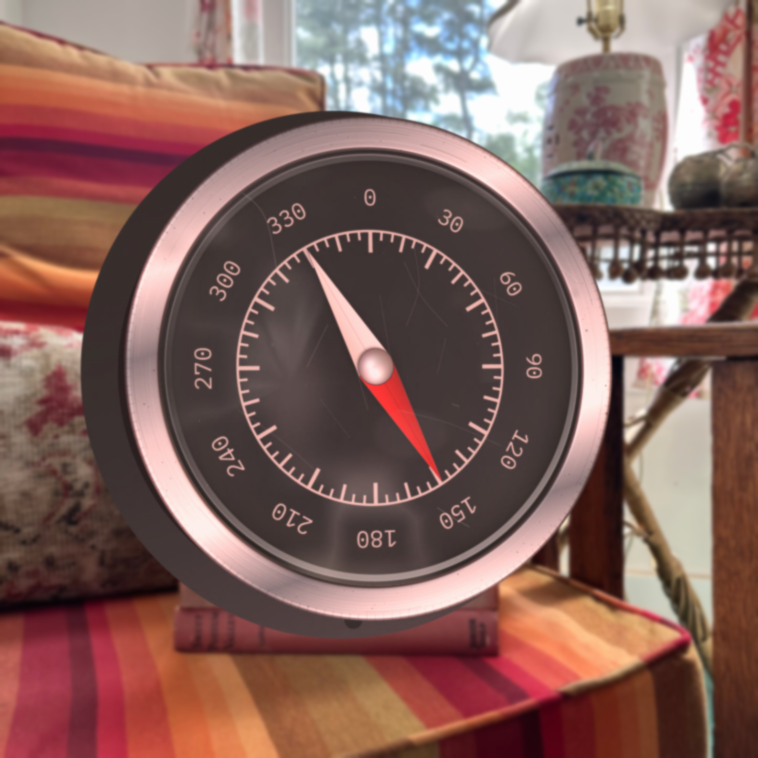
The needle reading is {"value": 150, "unit": "°"}
